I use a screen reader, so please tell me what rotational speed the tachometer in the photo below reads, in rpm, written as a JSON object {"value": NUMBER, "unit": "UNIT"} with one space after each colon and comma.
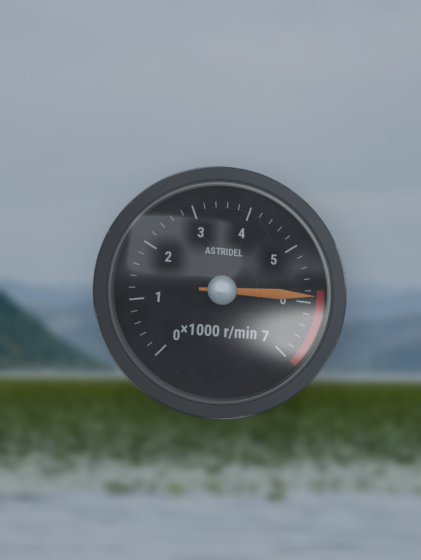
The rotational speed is {"value": 5900, "unit": "rpm"}
